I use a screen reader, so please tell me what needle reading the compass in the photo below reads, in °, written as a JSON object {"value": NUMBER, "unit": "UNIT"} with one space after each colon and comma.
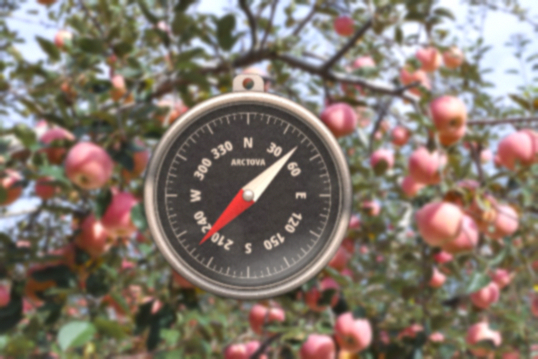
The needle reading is {"value": 225, "unit": "°"}
